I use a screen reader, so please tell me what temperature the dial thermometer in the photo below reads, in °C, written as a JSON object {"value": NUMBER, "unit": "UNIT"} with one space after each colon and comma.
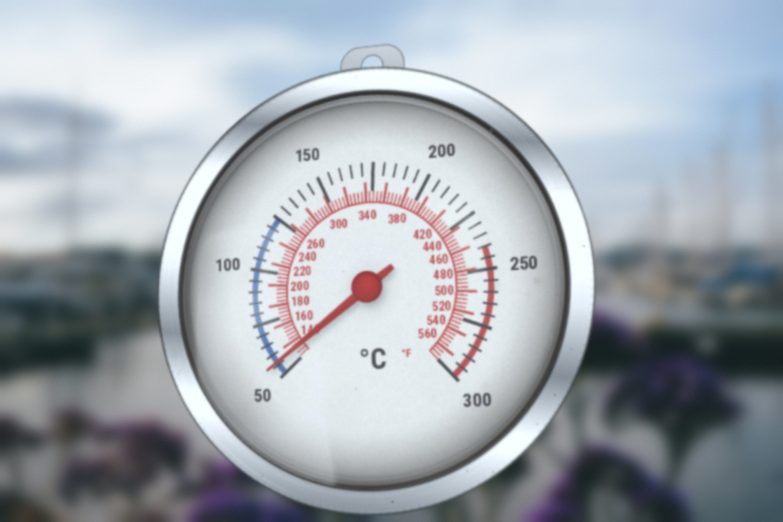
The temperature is {"value": 55, "unit": "°C"}
